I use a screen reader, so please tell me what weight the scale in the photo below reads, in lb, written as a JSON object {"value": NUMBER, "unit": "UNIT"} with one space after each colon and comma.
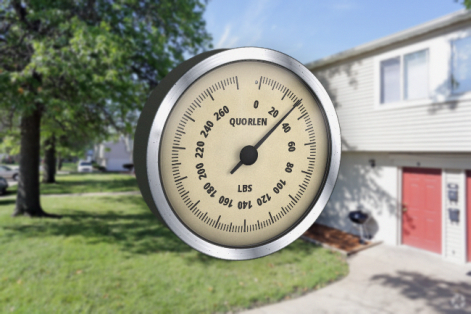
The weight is {"value": 30, "unit": "lb"}
